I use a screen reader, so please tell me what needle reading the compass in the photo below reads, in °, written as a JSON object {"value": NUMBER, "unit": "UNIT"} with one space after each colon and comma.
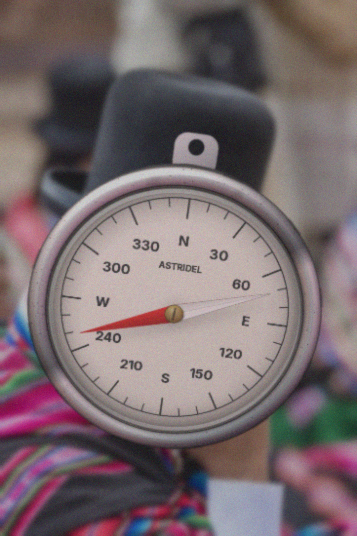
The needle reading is {"value": 250, "unit": "°"}
